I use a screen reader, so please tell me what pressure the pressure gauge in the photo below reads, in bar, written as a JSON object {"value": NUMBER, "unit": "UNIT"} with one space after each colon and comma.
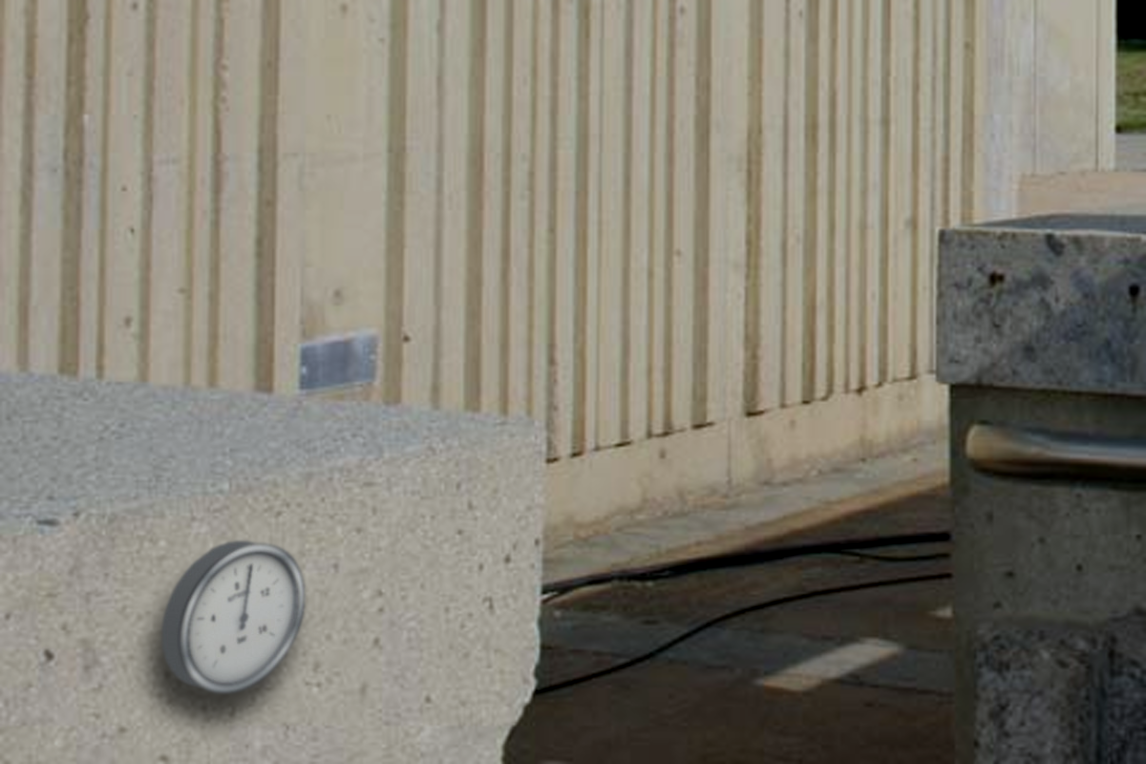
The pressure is {"value": 9, "unit": "bar"}
